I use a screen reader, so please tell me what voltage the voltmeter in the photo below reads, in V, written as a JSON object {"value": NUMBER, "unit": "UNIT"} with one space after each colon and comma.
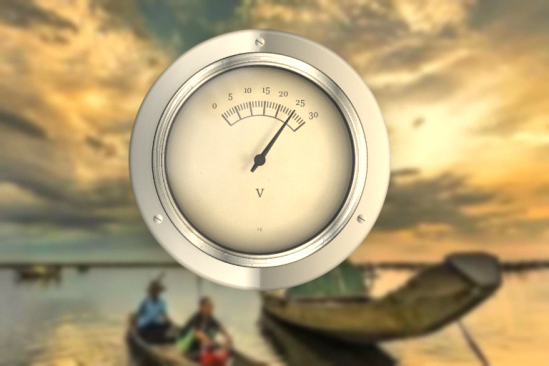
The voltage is {"value": 25, "unit": "V"}
